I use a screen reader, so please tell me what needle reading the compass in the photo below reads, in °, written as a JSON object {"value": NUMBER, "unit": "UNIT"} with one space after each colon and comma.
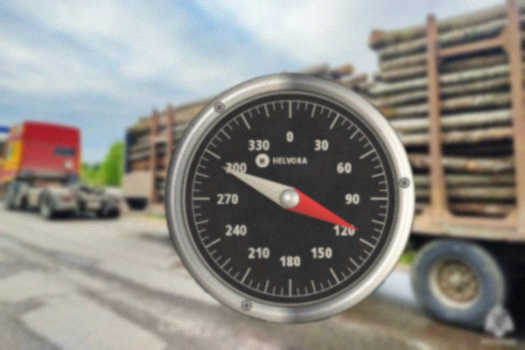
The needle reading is {"value": 115, "unit": "°"}
